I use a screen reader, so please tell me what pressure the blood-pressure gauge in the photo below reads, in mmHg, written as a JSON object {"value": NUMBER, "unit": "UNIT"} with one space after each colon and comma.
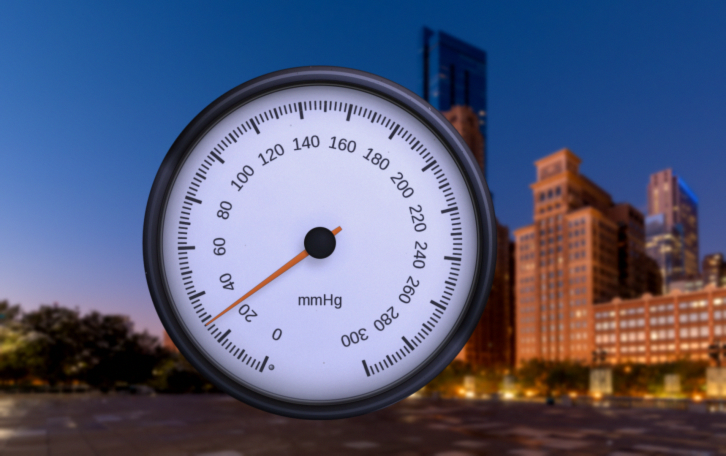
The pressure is {"value": 28, "unit": "mmHg"}
